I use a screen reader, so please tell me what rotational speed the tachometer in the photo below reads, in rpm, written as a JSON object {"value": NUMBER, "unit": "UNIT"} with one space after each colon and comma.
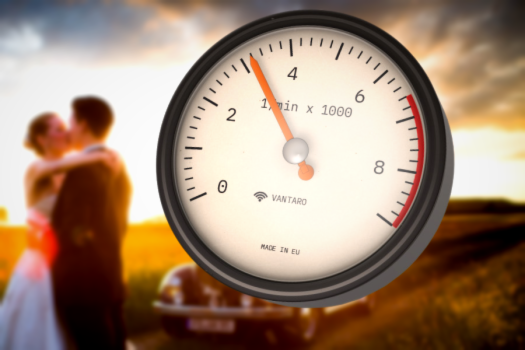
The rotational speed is {"value": 3200, "unit": "rpm"}
